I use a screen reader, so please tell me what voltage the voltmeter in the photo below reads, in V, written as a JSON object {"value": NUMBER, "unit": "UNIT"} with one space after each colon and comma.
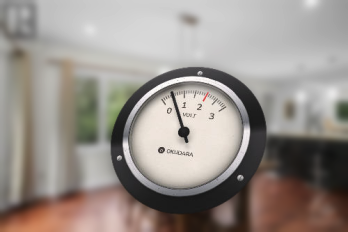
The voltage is {"value": 0.5, "unit": "V"}
